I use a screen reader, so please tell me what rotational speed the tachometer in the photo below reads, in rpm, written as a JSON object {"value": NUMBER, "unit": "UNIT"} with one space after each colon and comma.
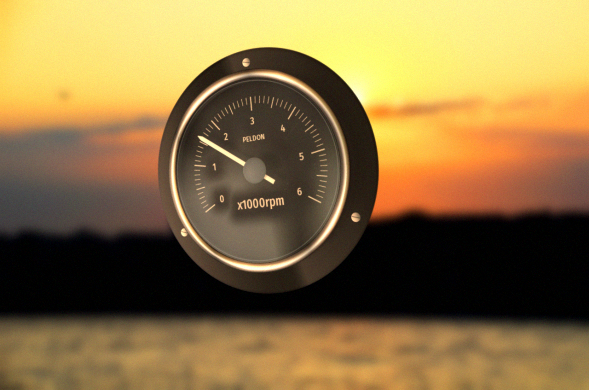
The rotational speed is {"value": 1600, "unit": "rpm"}
